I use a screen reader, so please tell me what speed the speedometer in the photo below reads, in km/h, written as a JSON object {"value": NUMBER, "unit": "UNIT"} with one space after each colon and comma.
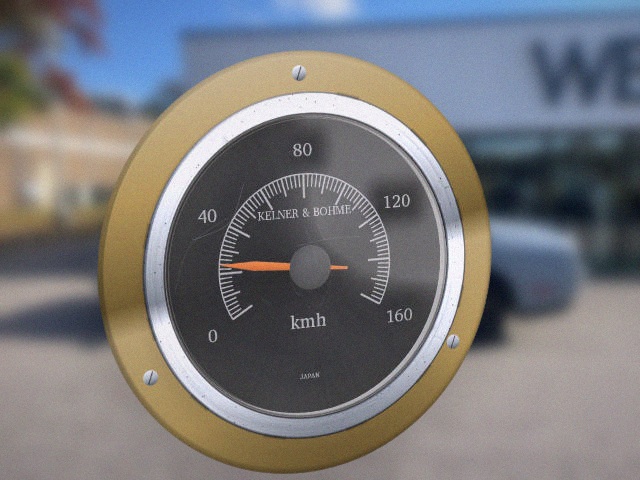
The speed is {"value": 24, "unit": "km/h"}
